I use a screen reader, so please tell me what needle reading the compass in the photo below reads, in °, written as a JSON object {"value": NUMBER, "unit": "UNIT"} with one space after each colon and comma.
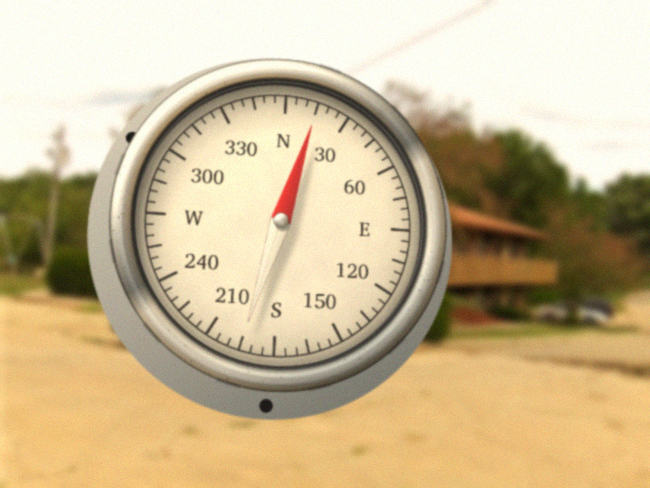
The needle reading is {"value": 15, "unit": "°"}
